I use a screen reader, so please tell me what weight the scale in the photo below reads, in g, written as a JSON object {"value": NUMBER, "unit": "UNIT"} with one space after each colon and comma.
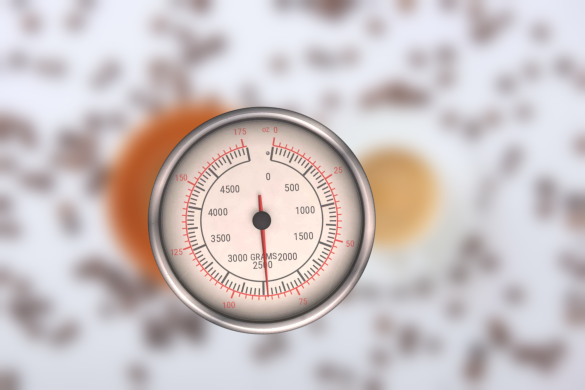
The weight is {"value": 2450, "unit": "g"}
